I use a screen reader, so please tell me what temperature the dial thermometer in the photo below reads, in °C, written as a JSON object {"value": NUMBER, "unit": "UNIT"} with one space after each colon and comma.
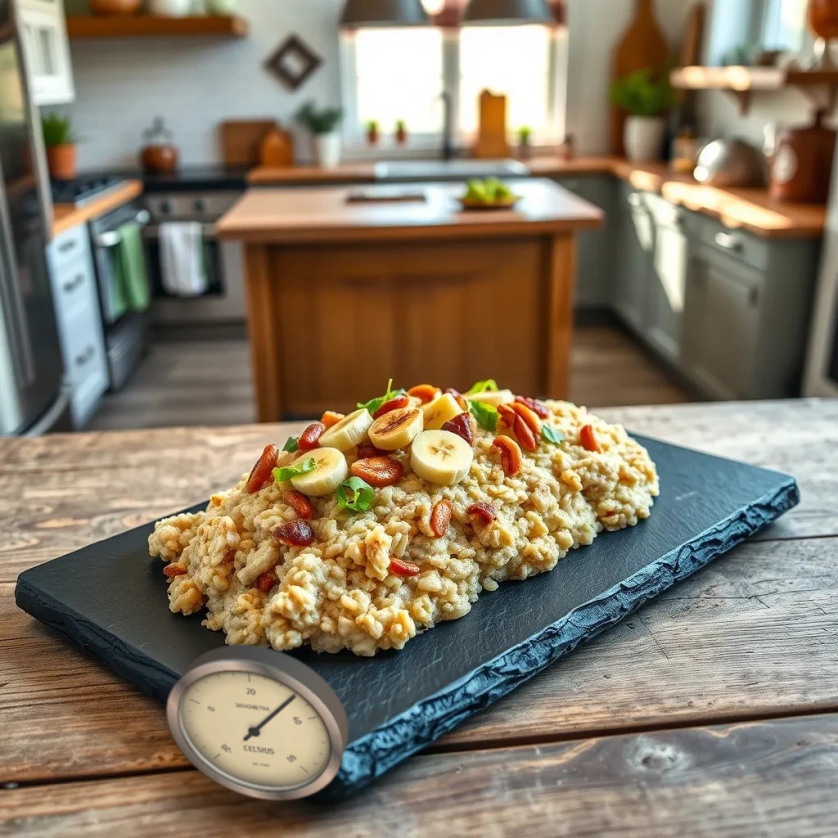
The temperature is {"value": 32, "unit": "°C"}
